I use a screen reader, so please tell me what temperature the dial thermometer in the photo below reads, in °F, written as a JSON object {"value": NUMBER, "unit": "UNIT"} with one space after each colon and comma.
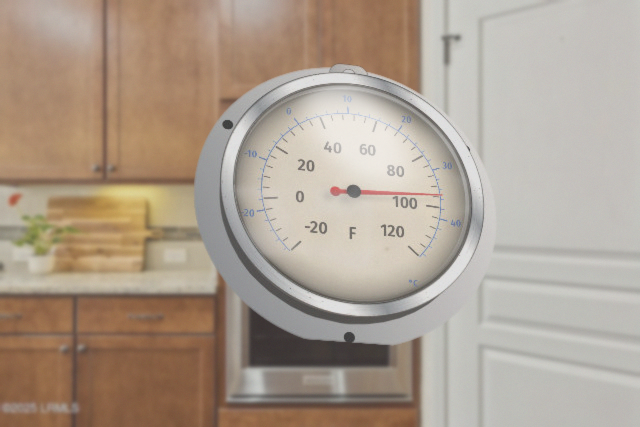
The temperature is {"value": 96, "unit": "°F"}
